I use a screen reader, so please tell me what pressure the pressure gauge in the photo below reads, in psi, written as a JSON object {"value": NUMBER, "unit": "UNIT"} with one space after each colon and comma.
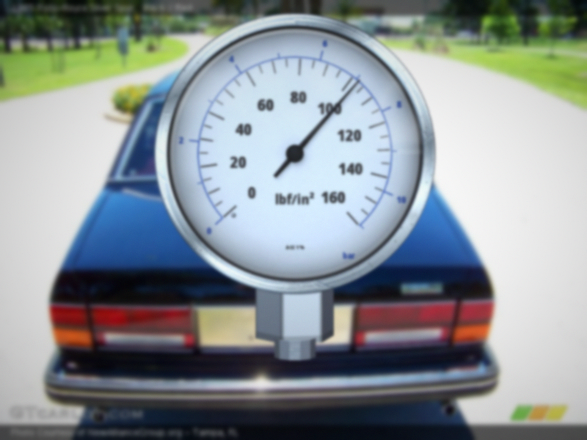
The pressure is {"value": 102.5, "unit": "psi"}
